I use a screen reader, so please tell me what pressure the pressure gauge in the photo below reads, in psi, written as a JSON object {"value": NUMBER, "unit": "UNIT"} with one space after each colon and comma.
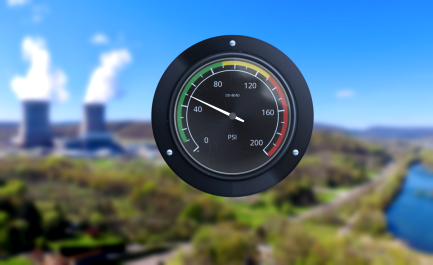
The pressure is {"value": 50, "unit": "psi"}
